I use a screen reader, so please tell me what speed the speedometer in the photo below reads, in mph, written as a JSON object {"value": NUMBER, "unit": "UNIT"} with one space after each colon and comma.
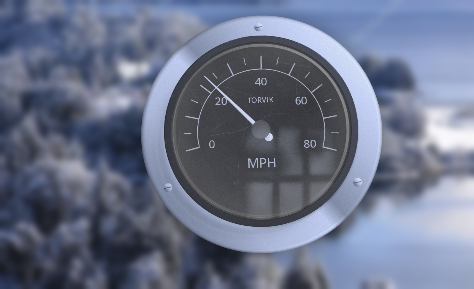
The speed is {"value": 22.5, "unit": "mph"}
